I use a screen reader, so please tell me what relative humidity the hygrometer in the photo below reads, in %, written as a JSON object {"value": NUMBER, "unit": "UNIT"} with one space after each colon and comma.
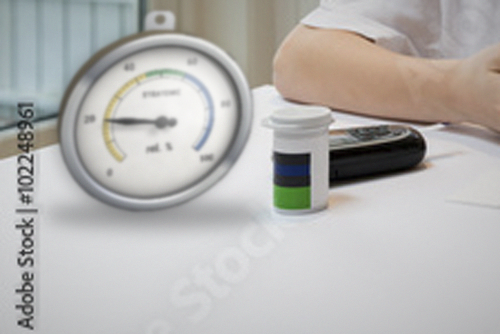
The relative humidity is {"value": 20, "unit": "%"}
